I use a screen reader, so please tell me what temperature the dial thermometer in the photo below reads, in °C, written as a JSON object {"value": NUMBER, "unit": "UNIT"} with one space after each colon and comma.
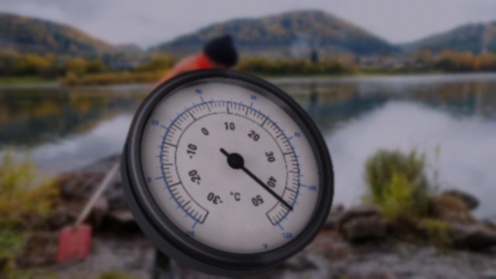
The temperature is {"value": 45, "unit": "°C"}
